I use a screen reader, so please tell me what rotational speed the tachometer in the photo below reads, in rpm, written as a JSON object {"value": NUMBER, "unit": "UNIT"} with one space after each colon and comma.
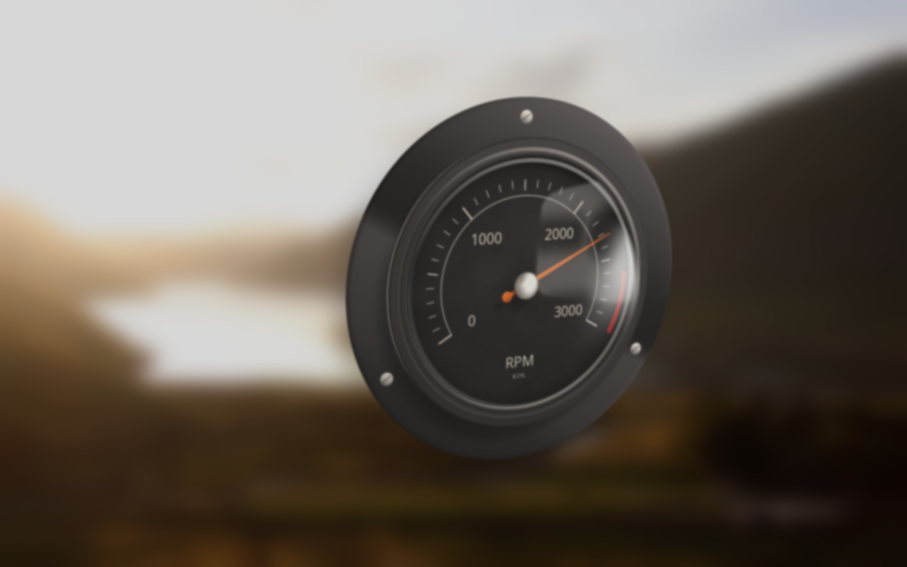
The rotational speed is {"value": 2300, "unit": "rpm"}
